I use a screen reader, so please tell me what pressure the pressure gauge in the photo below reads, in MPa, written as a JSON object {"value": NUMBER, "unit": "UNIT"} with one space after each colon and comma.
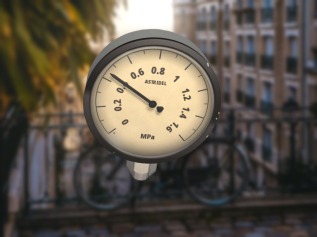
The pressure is {"value": 0.45, "unit": "MPa"}
